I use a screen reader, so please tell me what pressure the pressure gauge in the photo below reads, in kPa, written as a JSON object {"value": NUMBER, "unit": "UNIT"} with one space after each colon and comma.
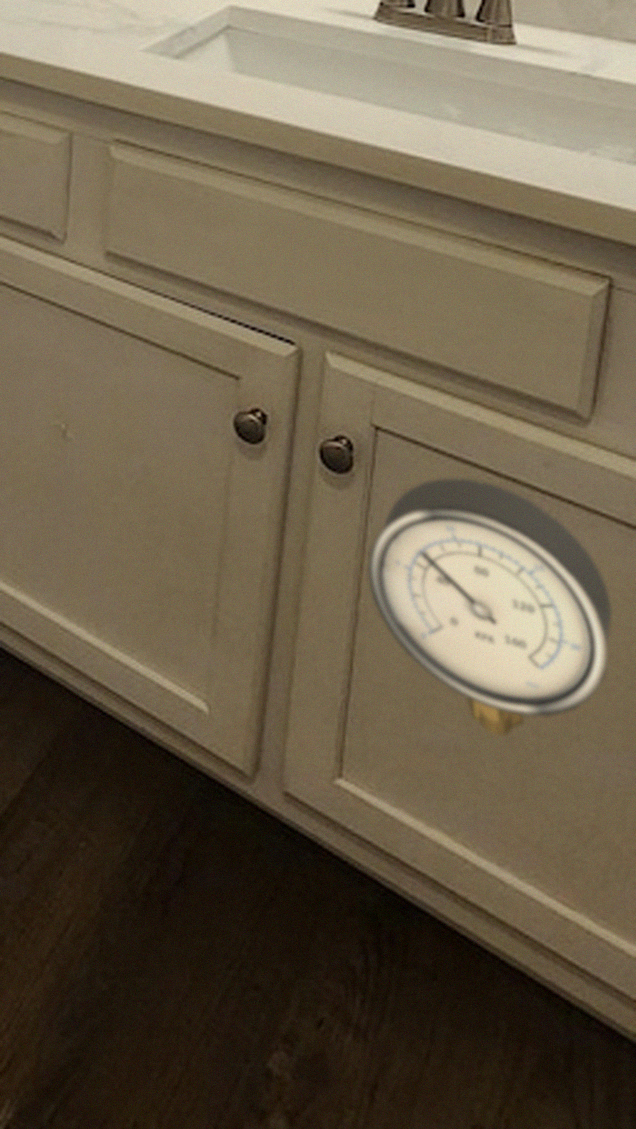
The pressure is {"value": 50, "unit": "kPa"}
